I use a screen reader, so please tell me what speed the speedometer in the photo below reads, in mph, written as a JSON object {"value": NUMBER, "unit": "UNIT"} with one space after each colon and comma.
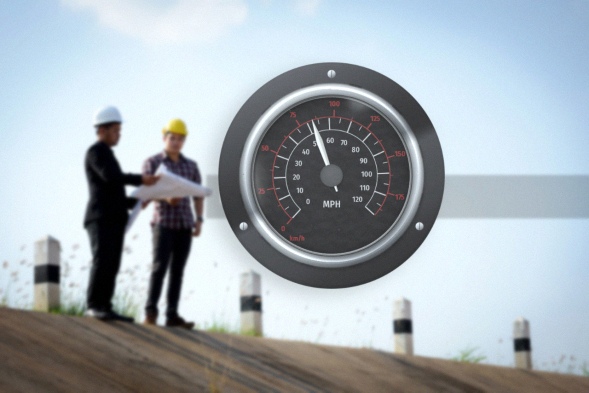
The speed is {"value": 52.5, "unit": "mph"}
